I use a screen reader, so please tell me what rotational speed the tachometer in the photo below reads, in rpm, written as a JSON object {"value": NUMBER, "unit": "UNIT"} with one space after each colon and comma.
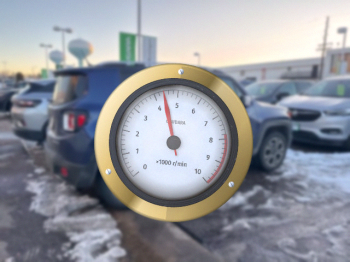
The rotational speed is {"value": 4400, "unit": "rpm"}
